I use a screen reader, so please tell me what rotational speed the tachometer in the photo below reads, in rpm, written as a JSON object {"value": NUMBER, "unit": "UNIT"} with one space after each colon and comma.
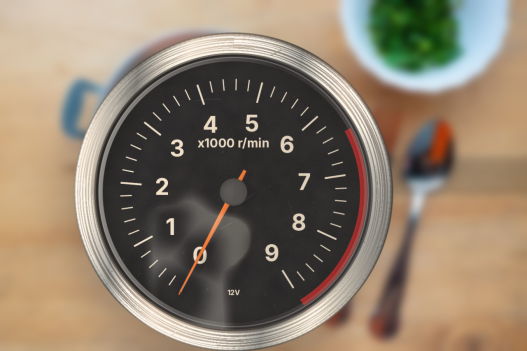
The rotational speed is {"value": 0, "unit": "rpm"}
